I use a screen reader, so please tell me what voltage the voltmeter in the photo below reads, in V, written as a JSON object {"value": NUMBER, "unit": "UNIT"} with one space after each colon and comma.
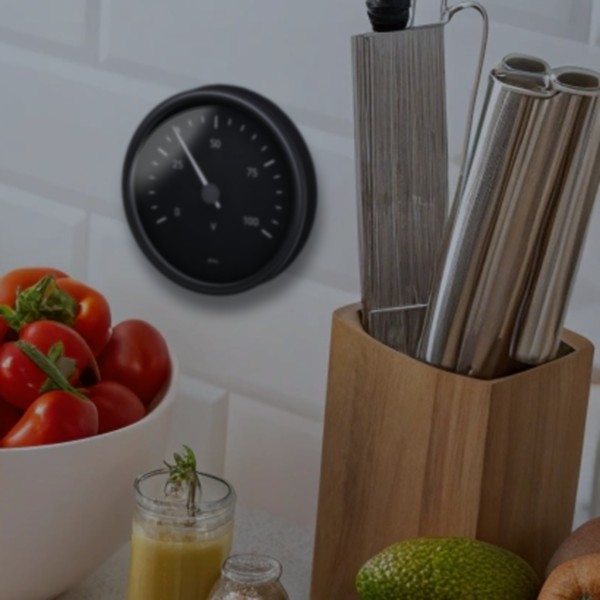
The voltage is {"value": 35, "unit": "V"}
